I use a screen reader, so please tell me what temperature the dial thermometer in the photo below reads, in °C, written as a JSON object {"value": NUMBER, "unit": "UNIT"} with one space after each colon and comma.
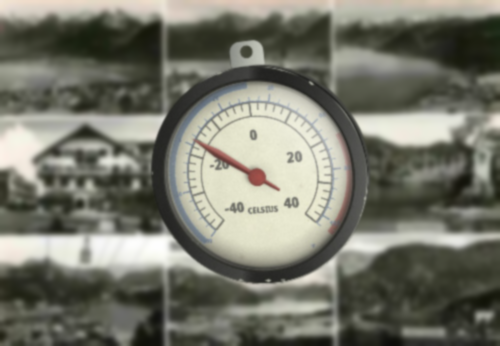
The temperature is {"value": -16, "unit": "°C"}
